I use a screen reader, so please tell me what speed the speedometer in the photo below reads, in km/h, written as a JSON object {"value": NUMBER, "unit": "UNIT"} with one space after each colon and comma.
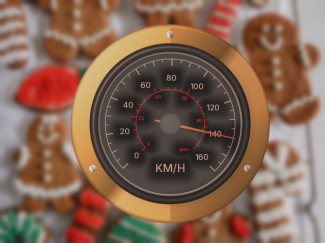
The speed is {"value": 140, "unit": "km/h"}
